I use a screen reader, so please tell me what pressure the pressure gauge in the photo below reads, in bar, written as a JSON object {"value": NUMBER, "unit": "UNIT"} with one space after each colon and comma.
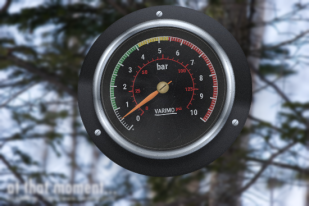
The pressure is {"value": 0.5, "unit": "bar"}
